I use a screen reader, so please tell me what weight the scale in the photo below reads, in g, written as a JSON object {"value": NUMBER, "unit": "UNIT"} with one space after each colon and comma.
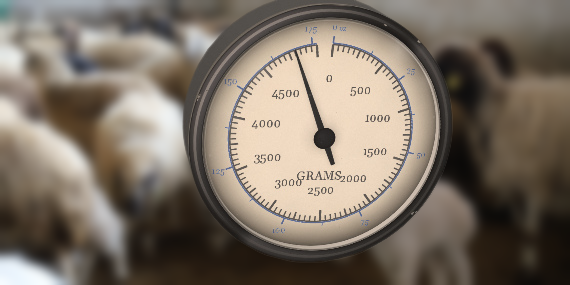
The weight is {"value": 4800, "unit": "g"}
